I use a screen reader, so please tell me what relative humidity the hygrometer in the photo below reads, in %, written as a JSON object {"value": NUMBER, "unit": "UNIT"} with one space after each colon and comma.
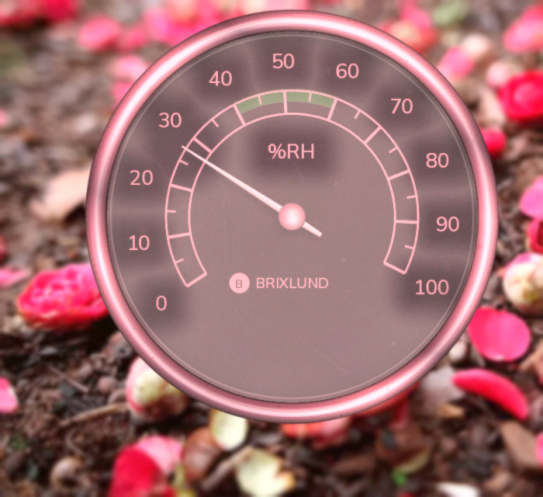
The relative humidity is {"value": 27.5, "unit": "%"}
